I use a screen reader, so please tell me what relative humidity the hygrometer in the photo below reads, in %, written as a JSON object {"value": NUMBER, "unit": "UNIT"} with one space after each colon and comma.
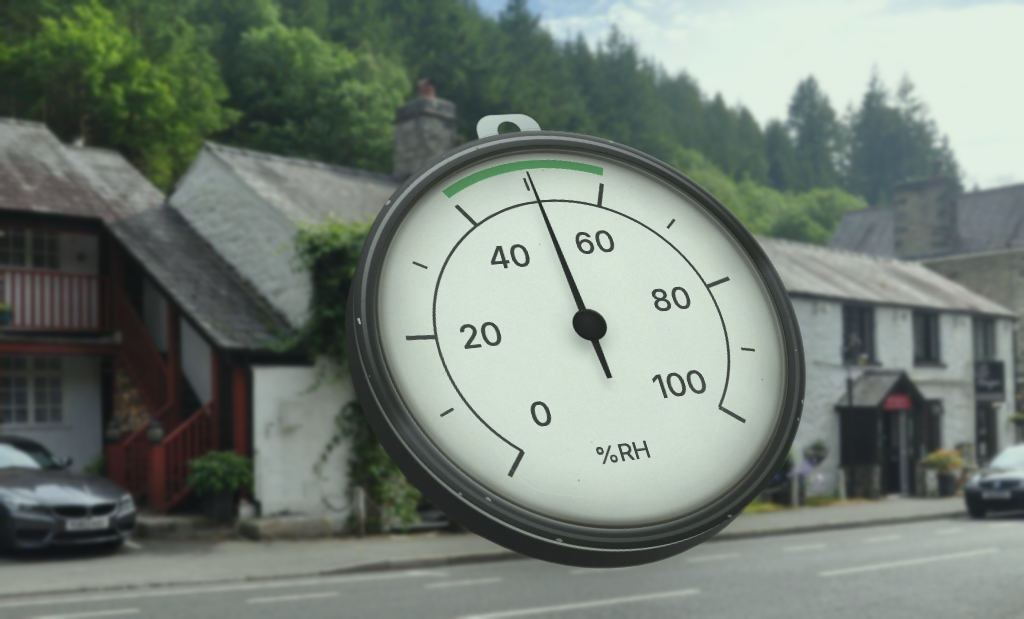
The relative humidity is {"value": 50, "unit": "%"}
